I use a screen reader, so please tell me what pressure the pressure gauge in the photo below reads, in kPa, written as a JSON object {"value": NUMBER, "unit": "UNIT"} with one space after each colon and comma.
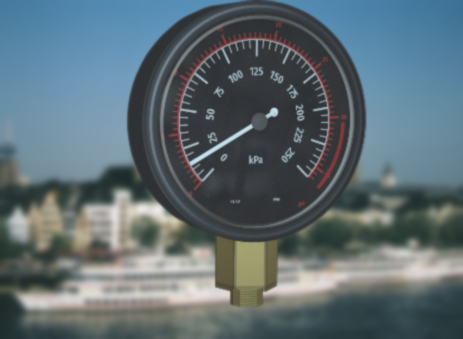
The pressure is {"value": 15, "unit": "kPa"}
